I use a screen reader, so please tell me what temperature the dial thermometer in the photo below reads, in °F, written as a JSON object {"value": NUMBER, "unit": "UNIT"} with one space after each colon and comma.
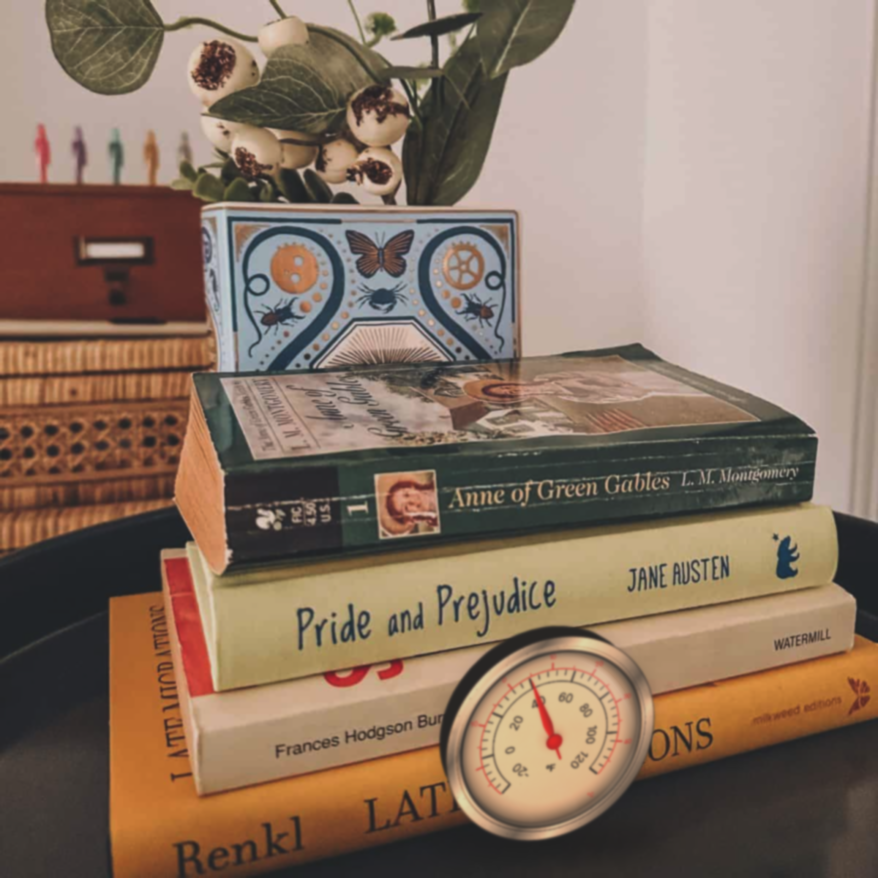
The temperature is {"value": 40, "unit": "°F"}
